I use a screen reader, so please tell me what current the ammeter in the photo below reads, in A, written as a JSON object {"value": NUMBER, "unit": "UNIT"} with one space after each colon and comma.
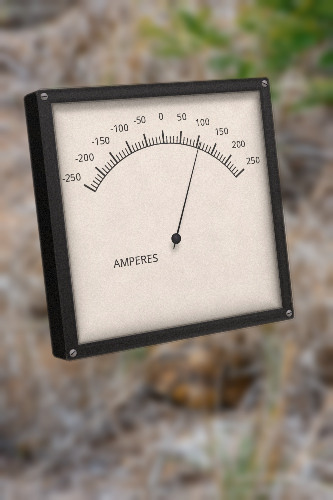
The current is {"value": 100, "unit": "A"}
